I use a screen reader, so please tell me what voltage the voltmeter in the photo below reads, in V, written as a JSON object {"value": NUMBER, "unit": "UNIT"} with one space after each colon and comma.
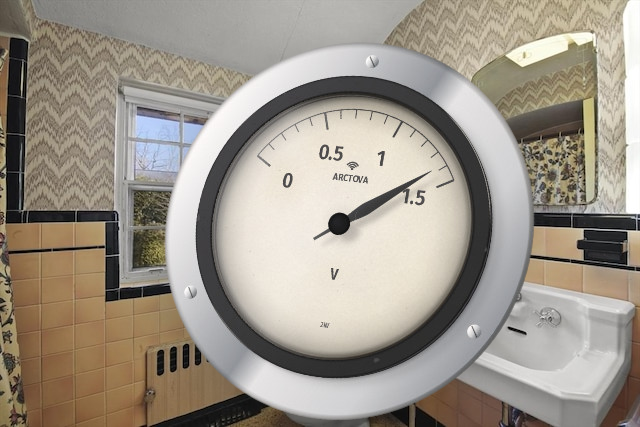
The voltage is {"value": 1.4, "unit": "V"}
